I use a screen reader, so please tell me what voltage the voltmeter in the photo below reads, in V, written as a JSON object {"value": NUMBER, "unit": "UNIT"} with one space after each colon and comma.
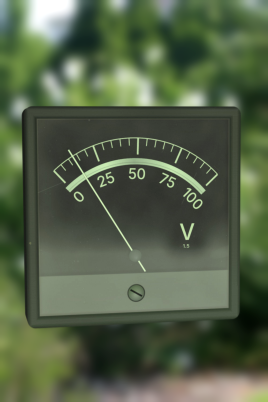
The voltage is {"value": 12.5, "unit": "V"}
